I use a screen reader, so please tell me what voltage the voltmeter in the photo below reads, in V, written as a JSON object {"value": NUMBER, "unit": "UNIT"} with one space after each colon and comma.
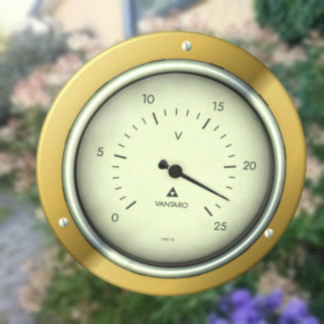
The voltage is {"value": 23, "unit": "V"}
